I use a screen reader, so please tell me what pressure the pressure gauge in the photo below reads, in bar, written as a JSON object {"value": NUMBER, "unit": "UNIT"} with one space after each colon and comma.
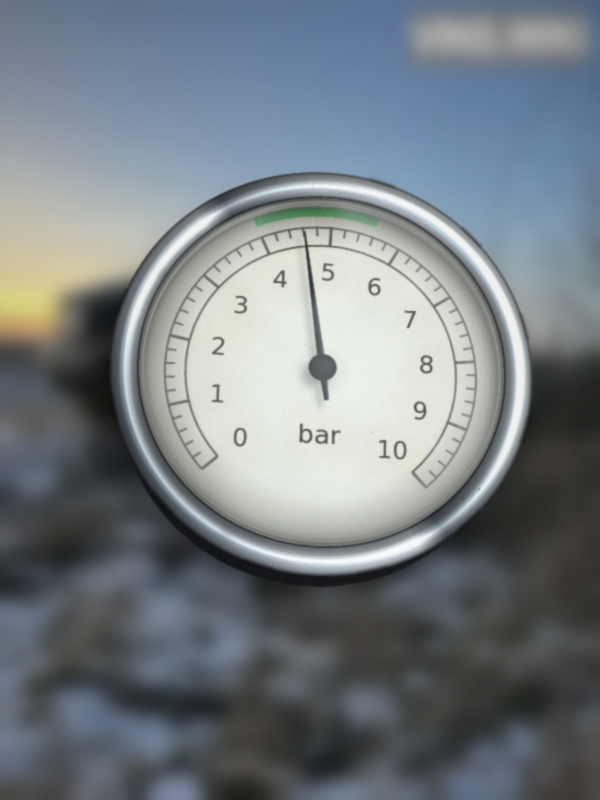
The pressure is {"value": 4.6, "unit": "bar"}
